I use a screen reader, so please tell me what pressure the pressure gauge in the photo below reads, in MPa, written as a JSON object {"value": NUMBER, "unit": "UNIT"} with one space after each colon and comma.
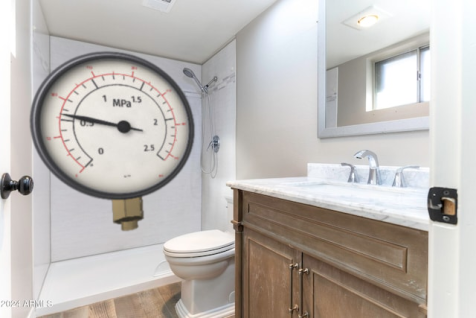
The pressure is {"value": 0.55, "unit": "MPa"}
